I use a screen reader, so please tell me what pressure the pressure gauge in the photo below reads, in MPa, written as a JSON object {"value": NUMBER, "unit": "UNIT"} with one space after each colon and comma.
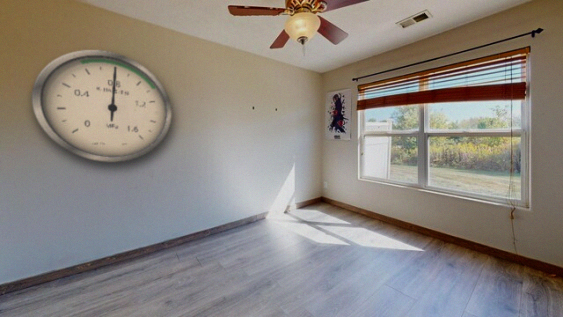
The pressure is {"value": 0.8, "unit": "MPa"}
